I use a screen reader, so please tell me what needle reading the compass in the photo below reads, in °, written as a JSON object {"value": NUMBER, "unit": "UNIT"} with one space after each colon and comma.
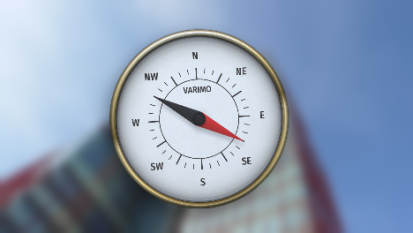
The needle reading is {"value": 120, "unit": "°"}
